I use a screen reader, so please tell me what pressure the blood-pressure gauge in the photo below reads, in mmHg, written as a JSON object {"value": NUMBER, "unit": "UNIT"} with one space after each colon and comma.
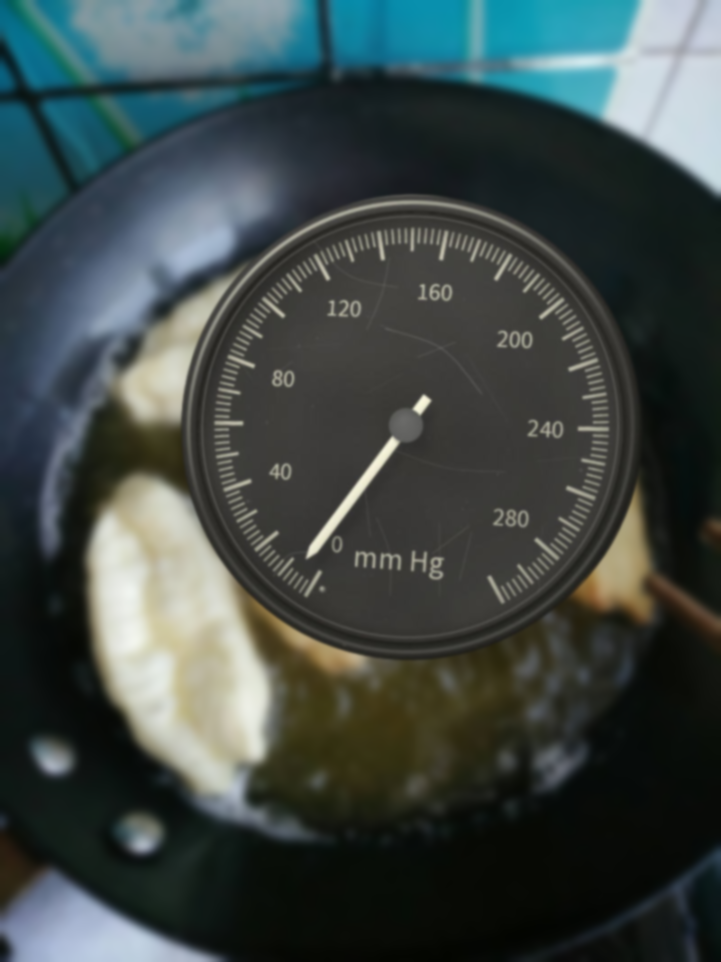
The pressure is {"value": 6, "unit": "mmHg"}
